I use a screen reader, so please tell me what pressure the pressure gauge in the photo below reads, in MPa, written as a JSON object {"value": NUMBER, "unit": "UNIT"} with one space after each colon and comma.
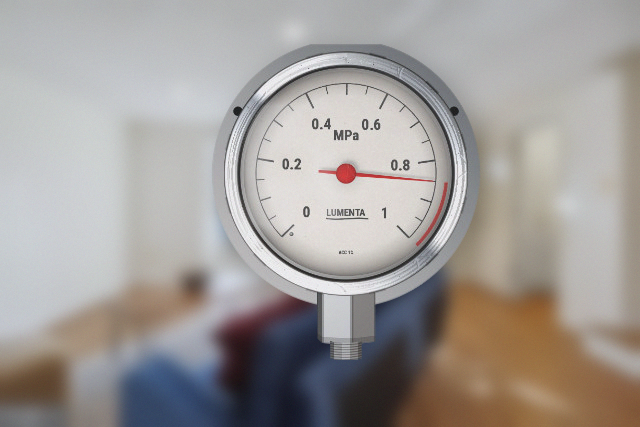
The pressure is {"value": 0.85, "unit": "MPa"}
